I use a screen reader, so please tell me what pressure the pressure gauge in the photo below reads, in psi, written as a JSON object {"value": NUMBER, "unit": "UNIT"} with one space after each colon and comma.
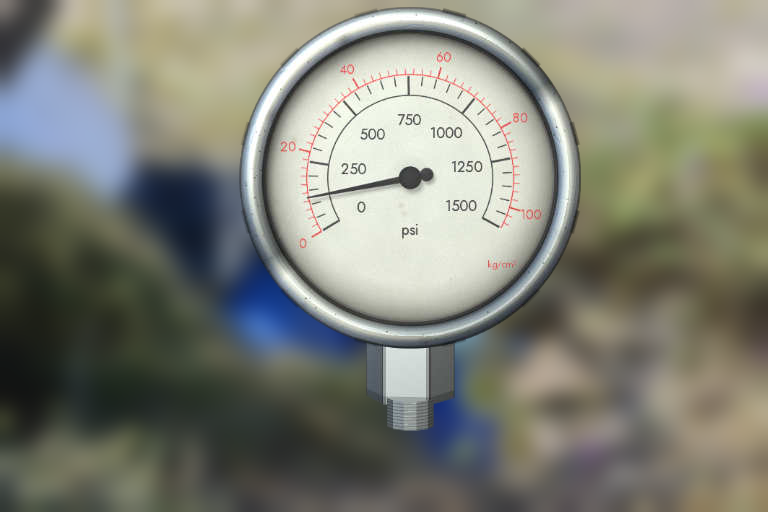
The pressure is {"value": 125, "unit": "psi"}
